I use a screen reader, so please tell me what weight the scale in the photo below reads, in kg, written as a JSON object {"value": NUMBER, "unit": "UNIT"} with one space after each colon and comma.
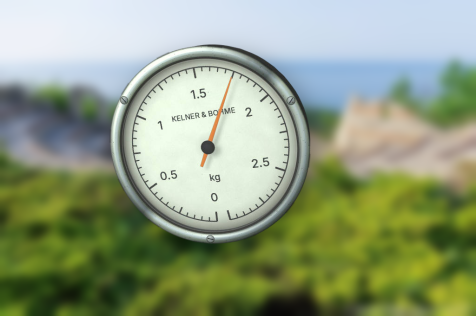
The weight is {"value": 1.75, "unit": "kg"}
